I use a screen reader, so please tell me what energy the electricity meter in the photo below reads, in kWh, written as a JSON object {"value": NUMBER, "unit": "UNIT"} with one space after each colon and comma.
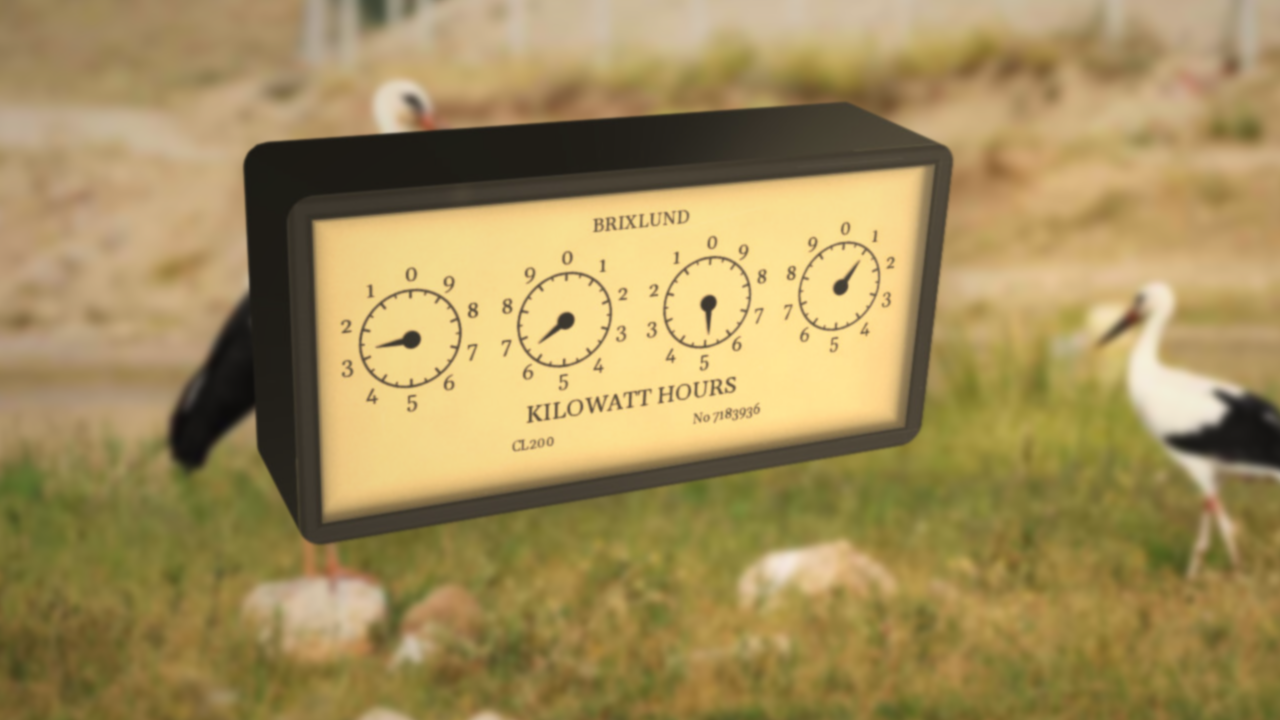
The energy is {"value": 2651, "unit": "kWh"}
